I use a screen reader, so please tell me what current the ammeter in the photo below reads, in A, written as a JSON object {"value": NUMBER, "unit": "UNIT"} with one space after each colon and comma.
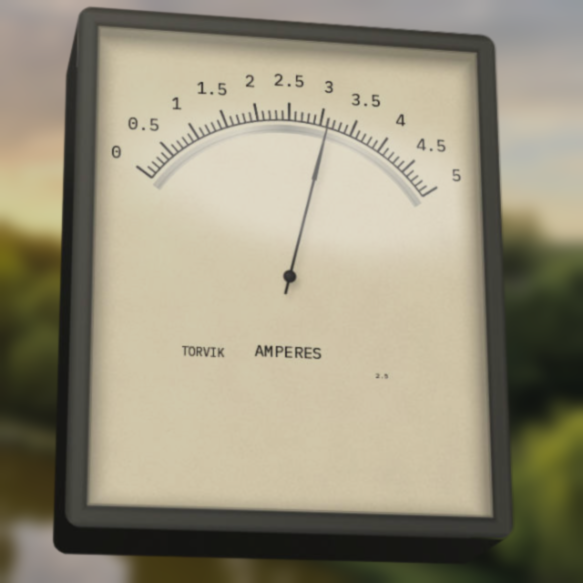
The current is {"value": 3.1, "unit": "A"}
